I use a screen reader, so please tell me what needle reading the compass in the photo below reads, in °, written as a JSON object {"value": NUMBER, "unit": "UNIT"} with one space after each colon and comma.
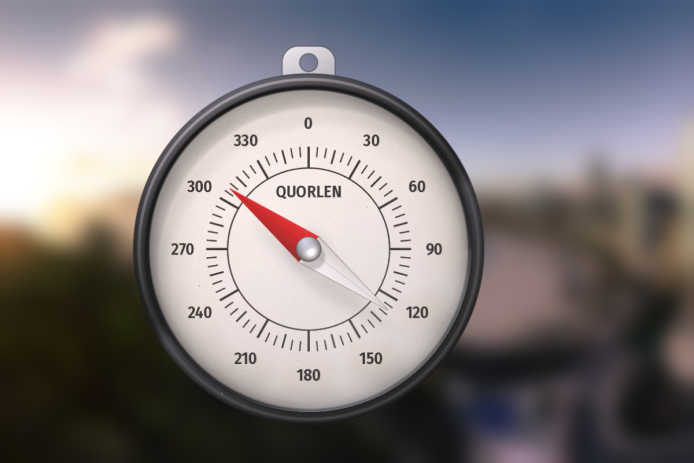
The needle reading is {"value": 307.5, "unit": "°"}
